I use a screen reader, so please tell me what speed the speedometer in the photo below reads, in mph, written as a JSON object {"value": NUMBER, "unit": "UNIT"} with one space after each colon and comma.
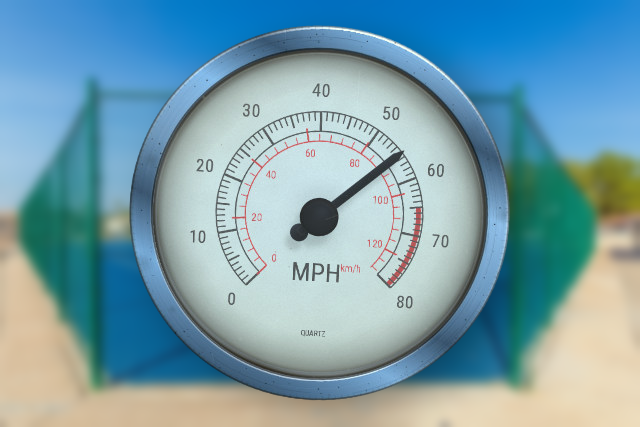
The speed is {"value": 55, "unit": "mph"}
